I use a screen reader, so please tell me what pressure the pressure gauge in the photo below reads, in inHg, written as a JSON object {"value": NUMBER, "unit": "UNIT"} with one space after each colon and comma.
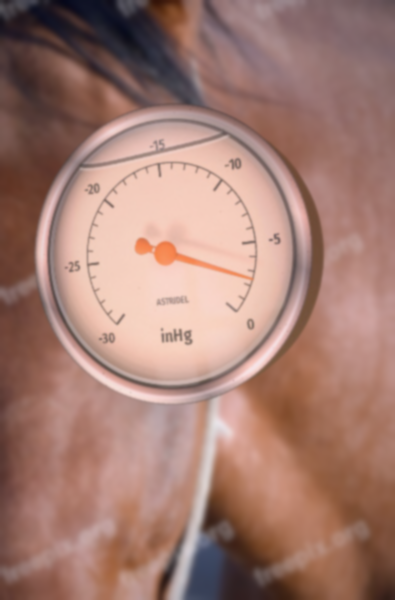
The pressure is {"value": -2.5, "unit": "inHg"}
